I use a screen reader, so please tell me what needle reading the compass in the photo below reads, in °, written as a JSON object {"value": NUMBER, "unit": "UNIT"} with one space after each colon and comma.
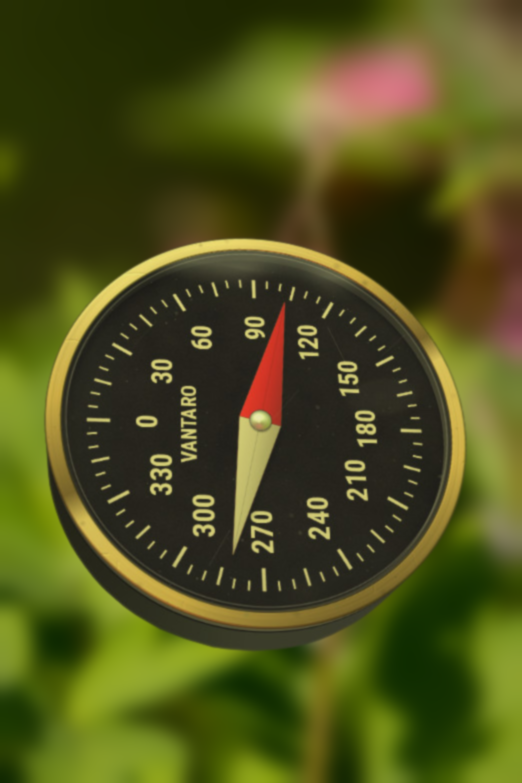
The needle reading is {"value": 102.5, "unit": "°"}
